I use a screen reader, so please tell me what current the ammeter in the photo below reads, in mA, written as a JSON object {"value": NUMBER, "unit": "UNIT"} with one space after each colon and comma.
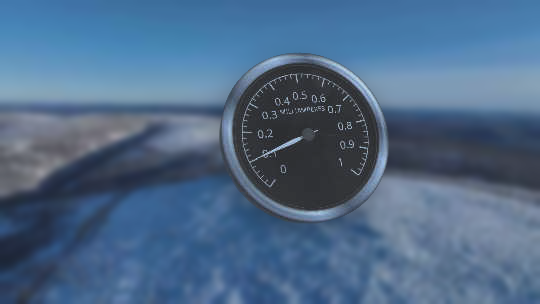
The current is {"value": 0.1, "unit": "mA"}
